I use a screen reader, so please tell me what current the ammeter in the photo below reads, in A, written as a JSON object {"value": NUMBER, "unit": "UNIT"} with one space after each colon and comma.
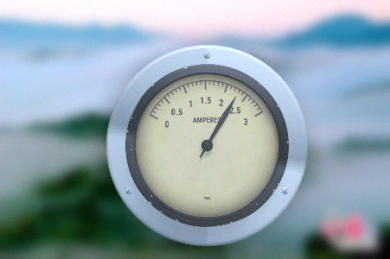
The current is {"value": 2.3, "unit": "A"}
